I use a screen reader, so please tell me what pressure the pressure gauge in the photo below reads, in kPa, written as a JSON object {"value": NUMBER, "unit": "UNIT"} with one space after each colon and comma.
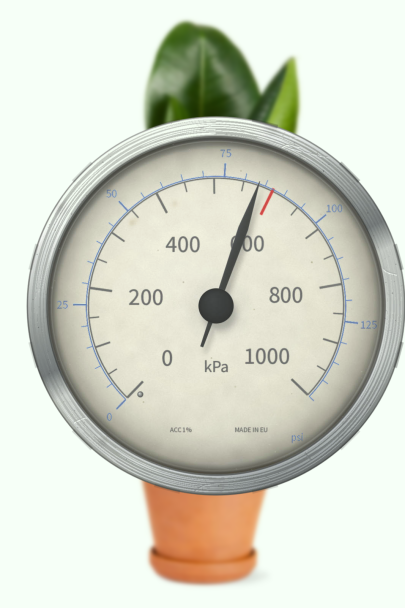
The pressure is {"value": 575, "unit": "kPa"}
